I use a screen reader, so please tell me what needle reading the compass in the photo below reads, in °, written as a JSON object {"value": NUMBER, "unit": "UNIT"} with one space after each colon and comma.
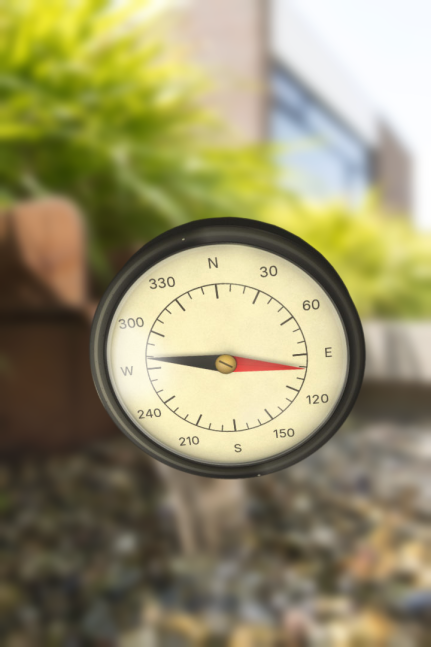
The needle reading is {"value": 100, "unit": "°"}
